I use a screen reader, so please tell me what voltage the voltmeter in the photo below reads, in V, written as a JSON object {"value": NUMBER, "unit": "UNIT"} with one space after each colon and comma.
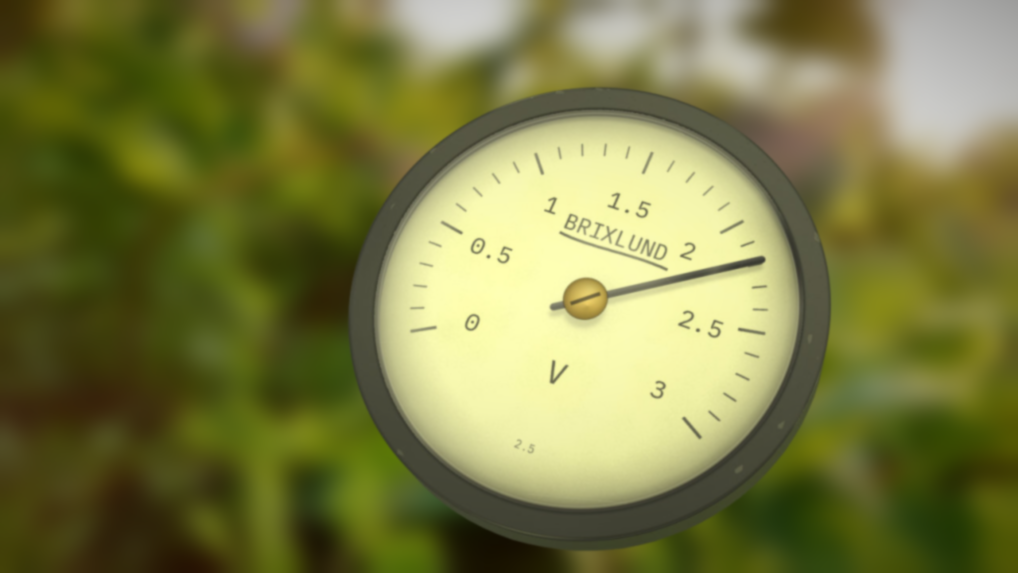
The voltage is {"value": 2.2, "unit": "V"}
